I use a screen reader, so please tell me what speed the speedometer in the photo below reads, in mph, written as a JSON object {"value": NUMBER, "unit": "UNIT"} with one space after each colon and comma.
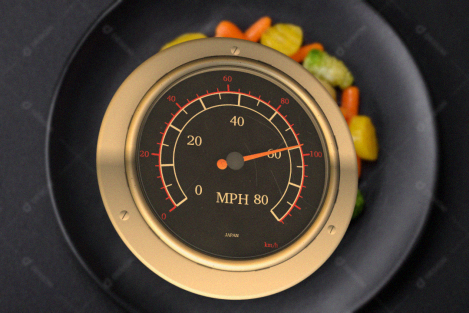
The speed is {"value": 60, "unit": "mph"}
